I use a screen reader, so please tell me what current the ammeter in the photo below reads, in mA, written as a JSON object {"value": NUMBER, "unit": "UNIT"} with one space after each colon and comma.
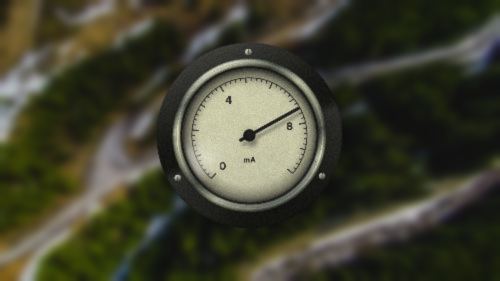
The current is {"value": 7.4, "unit": "mA"}
